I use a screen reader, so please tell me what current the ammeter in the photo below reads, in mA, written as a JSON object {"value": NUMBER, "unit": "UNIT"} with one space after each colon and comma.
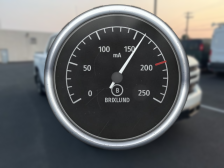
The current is {"value": 160, "unit": "mA"}
